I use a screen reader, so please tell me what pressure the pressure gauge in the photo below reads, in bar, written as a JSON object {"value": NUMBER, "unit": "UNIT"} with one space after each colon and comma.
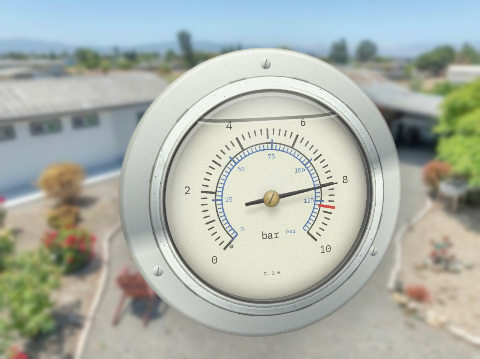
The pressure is {"value": 8, "unit": "bar"}
